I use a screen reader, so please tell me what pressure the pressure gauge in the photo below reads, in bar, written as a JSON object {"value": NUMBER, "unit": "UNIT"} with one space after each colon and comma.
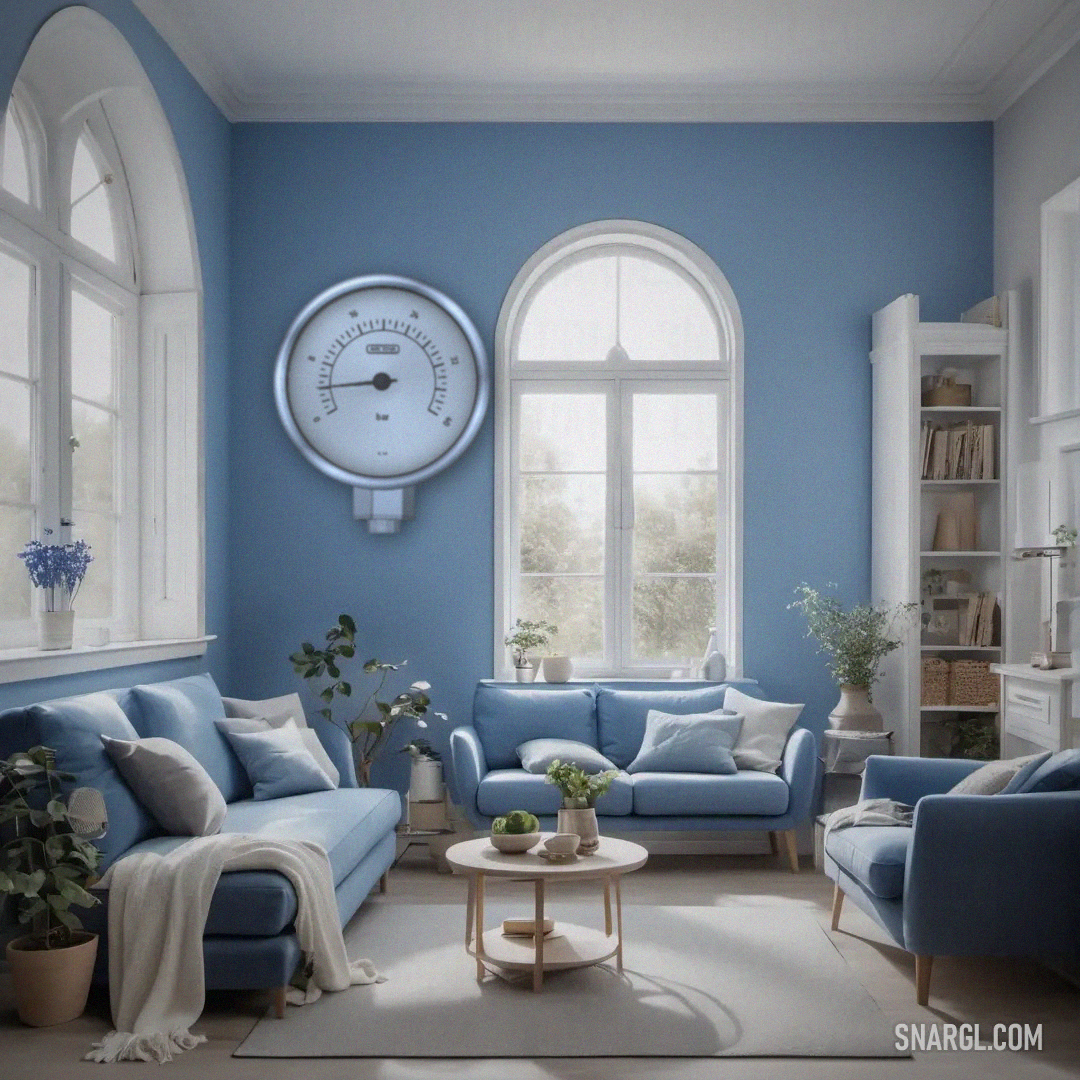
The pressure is {"value": 4, "unit": "bar"}
